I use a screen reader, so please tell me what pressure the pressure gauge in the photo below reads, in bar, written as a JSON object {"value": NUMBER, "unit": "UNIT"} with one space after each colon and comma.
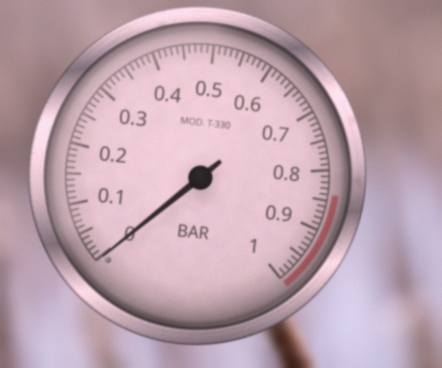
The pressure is {"value": 0, "unit": "bar"}
